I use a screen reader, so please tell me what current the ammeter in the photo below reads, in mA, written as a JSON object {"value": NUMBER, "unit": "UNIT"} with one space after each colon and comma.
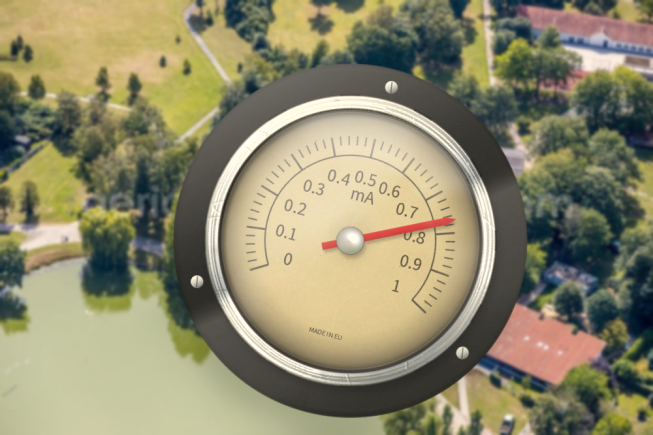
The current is {"value": 0.77, "unit": "mA"}
